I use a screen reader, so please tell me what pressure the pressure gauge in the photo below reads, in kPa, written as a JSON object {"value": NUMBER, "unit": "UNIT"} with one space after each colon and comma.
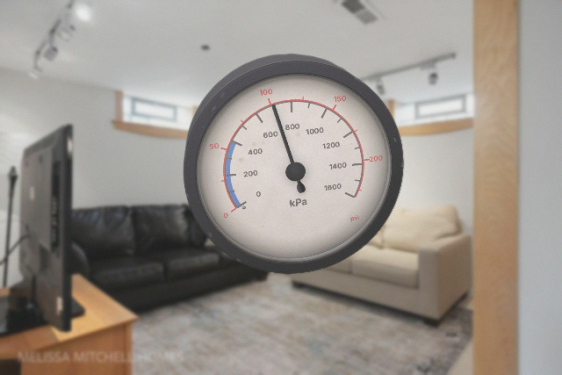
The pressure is {"value": 700, "unit": "kPa"}
